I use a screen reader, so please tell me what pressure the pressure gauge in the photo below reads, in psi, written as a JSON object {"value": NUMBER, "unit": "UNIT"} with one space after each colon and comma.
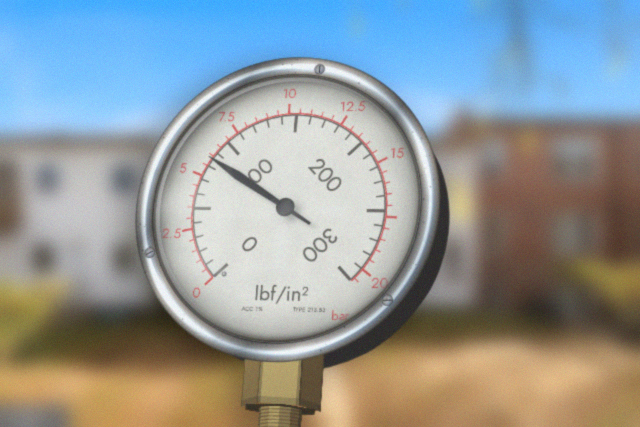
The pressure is {"value": 85, "unit": "psi"}
